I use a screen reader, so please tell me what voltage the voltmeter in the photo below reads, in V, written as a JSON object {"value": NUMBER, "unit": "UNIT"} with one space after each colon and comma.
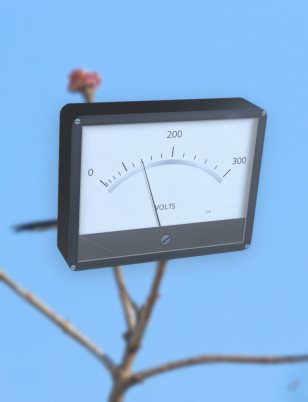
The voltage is {"value": 140, "unit": "V"}
